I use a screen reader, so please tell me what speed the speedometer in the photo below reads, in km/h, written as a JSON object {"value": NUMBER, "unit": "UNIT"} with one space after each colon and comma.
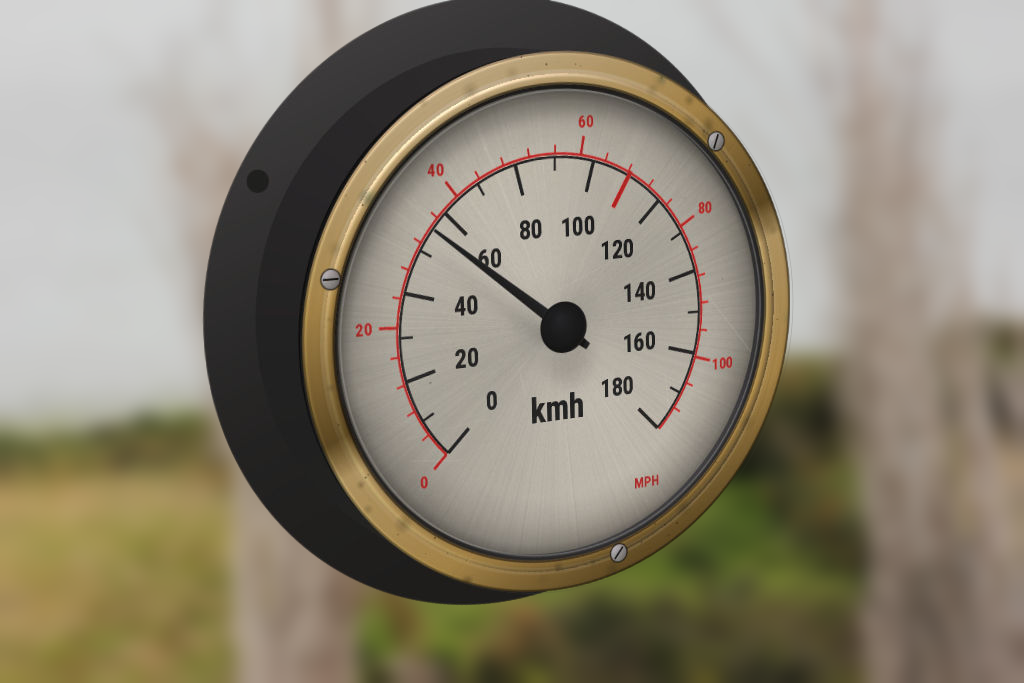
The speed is {"value": 55, "unit": "km/h"}
